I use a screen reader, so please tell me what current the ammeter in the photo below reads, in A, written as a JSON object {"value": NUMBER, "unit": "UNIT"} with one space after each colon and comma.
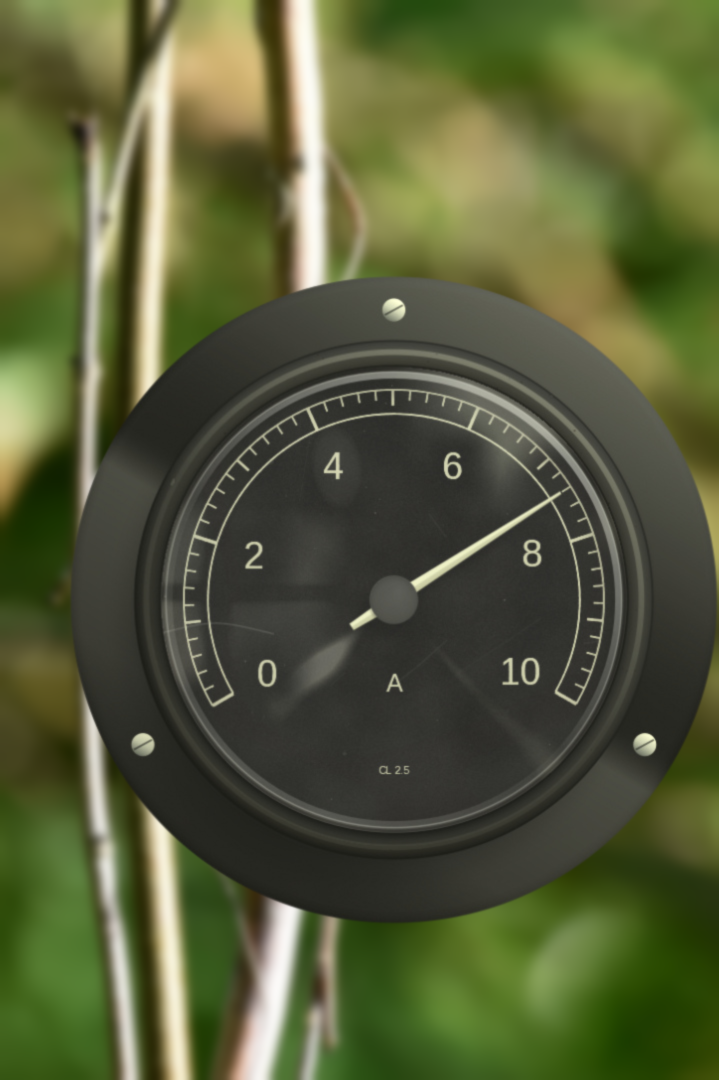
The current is {"value": 7.4, "unit": "A"}
